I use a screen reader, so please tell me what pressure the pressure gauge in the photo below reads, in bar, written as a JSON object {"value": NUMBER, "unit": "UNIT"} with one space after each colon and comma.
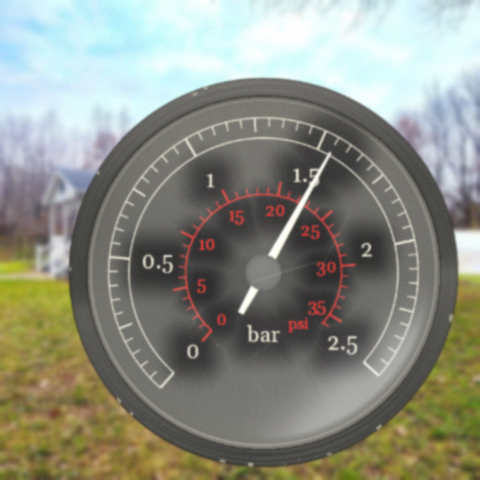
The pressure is {"value": 1.55, "unit": "bar"}
